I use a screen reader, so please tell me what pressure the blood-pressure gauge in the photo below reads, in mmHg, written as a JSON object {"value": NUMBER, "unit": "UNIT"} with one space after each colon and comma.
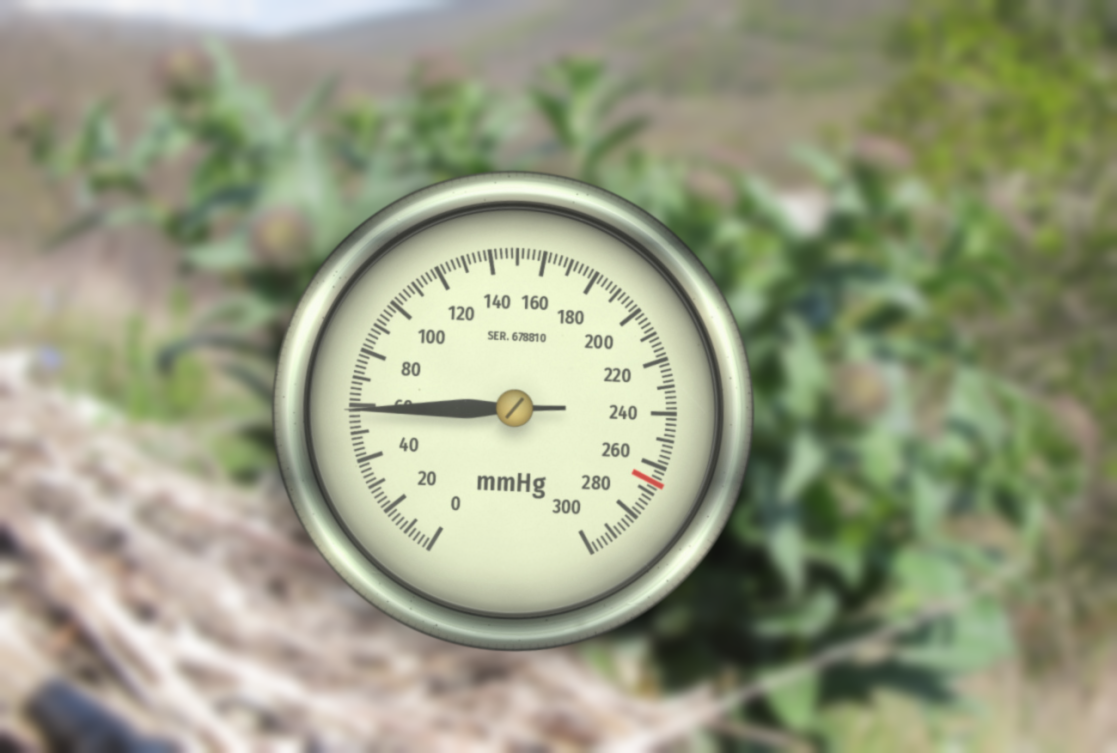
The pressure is {"value": 58, "unit": "mmHg"}
